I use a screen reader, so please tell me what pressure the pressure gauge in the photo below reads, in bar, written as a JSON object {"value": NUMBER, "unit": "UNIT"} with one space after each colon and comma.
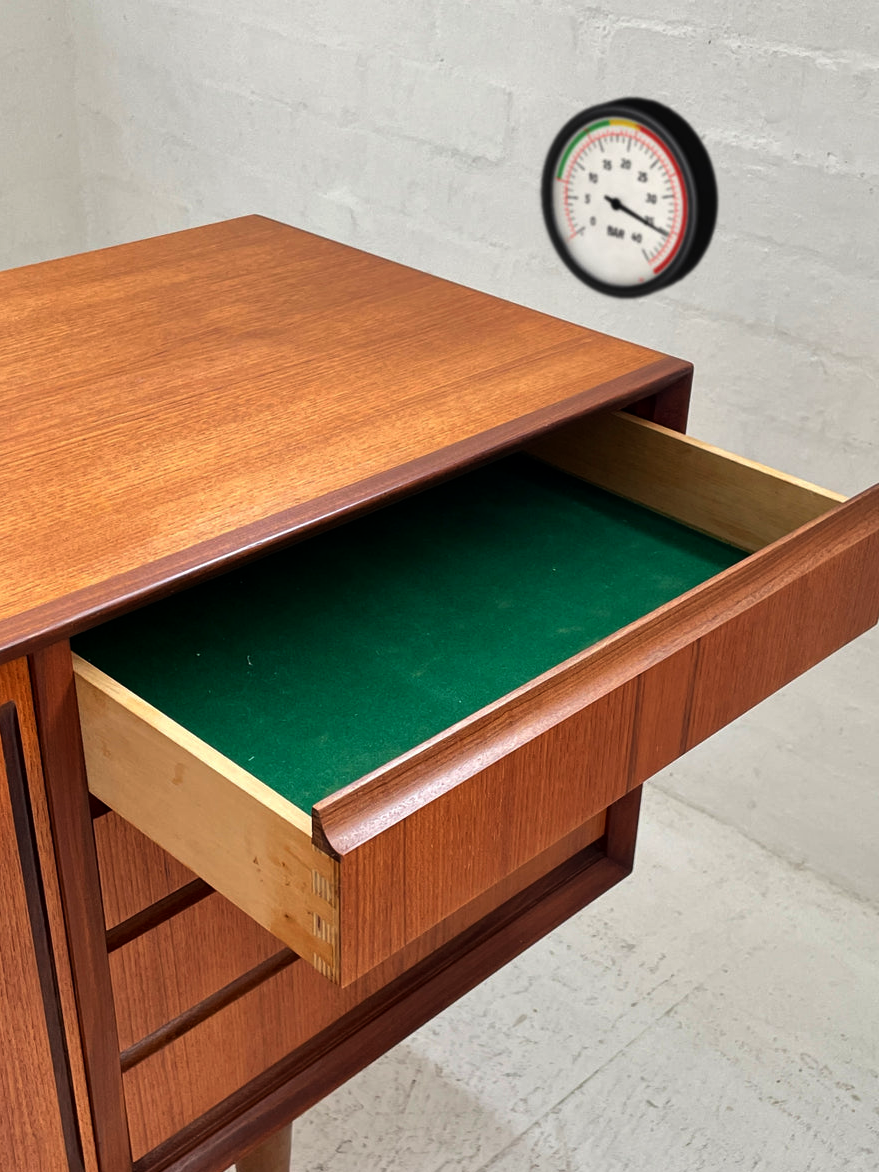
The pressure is {"value": 35, "unit": "bar"}
